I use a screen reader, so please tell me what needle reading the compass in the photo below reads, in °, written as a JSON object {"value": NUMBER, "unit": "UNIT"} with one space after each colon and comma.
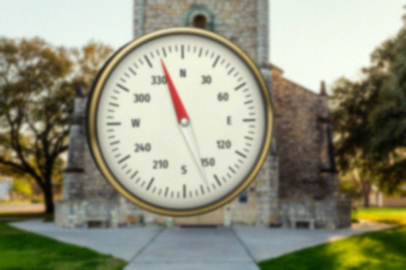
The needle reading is {"value": 340, "unit": "°"}
